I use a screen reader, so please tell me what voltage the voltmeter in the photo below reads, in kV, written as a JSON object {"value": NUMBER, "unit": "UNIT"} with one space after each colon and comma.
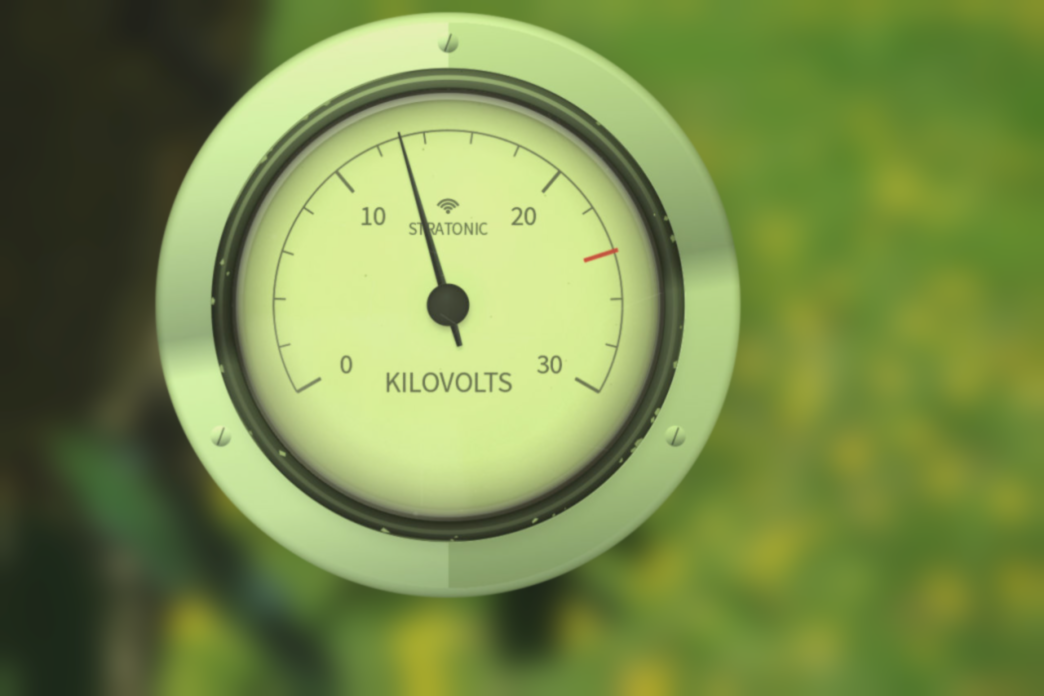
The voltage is {"value": 13, "unit": "kV"}
